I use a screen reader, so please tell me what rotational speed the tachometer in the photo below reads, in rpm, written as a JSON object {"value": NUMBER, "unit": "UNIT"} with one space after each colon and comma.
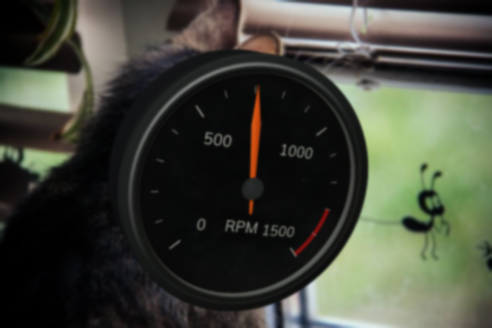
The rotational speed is {"value": 700, "unit": "rpm"}
